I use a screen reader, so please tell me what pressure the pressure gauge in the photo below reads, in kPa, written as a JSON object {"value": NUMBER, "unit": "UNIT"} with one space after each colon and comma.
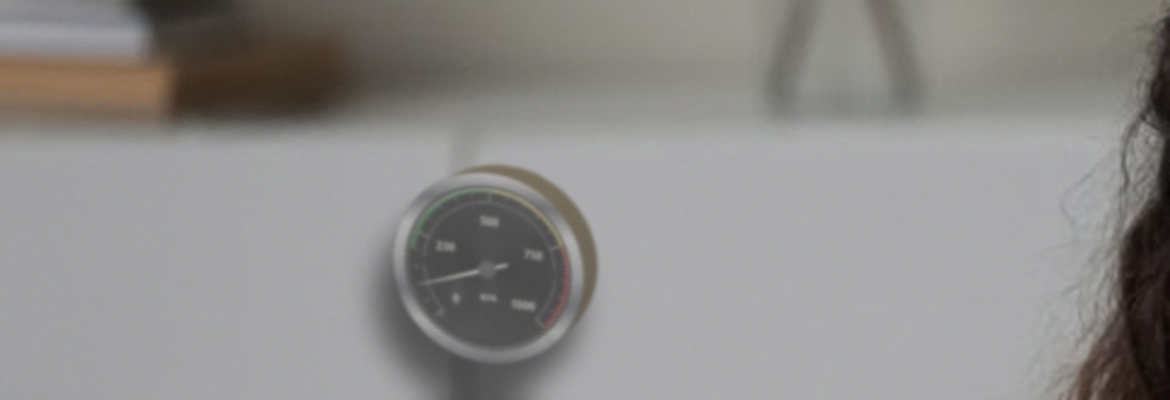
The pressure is {"value": 100, "unit": "kPa"}
